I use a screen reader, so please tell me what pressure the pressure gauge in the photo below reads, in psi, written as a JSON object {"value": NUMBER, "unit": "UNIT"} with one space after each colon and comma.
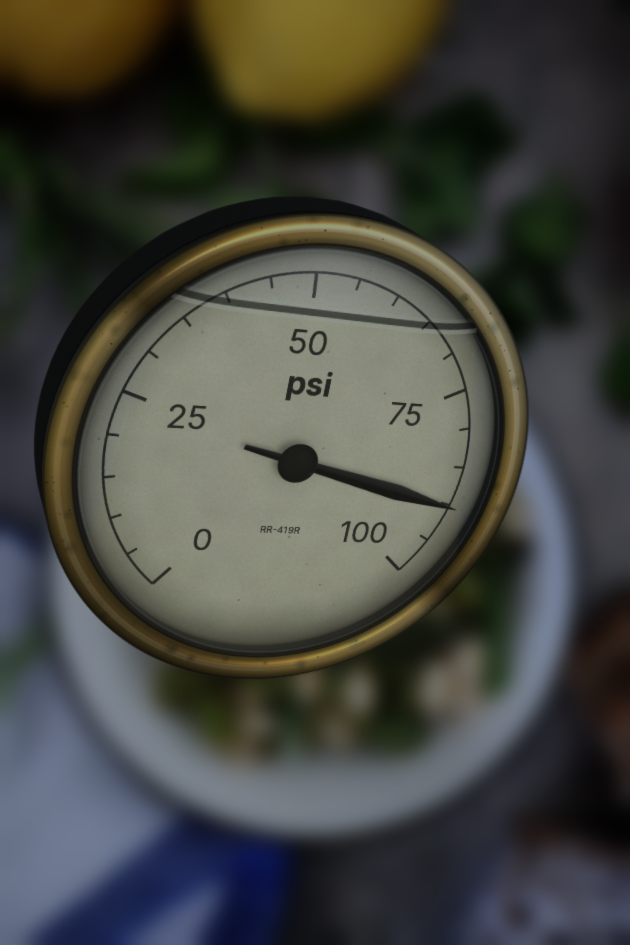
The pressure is {"value": 90, "unit": "psi"}
